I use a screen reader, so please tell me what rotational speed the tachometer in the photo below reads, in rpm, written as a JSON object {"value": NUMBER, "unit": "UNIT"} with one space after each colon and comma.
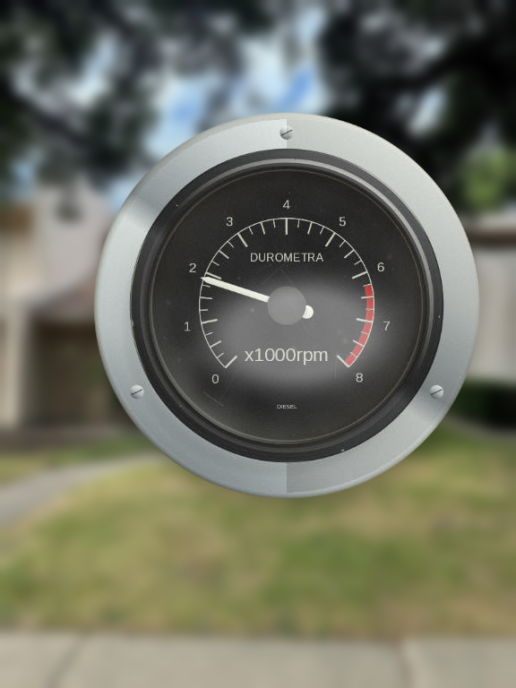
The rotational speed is {"value": 1875, "unit": "rpm"}
